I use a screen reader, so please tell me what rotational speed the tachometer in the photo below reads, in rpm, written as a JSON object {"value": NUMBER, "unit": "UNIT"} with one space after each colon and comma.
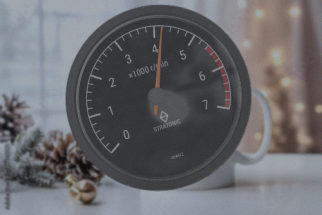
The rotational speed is {"value": 4200, "unit": "rpm"}
